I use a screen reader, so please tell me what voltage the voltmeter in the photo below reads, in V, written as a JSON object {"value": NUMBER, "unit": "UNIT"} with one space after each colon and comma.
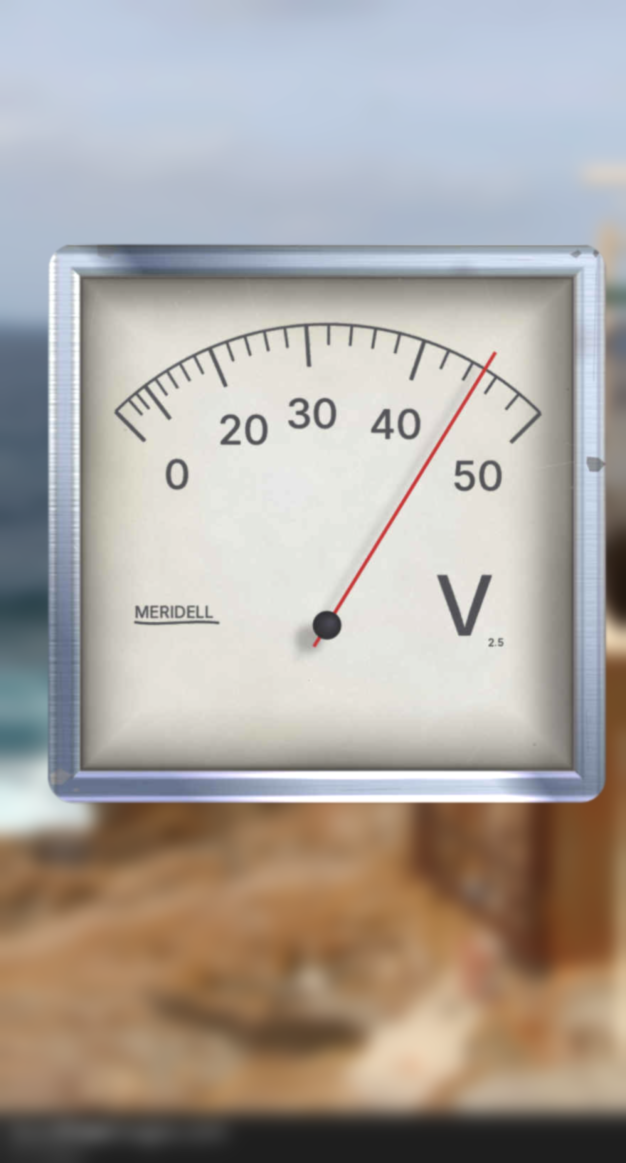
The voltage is {"value": 45, "unit": "V"}
